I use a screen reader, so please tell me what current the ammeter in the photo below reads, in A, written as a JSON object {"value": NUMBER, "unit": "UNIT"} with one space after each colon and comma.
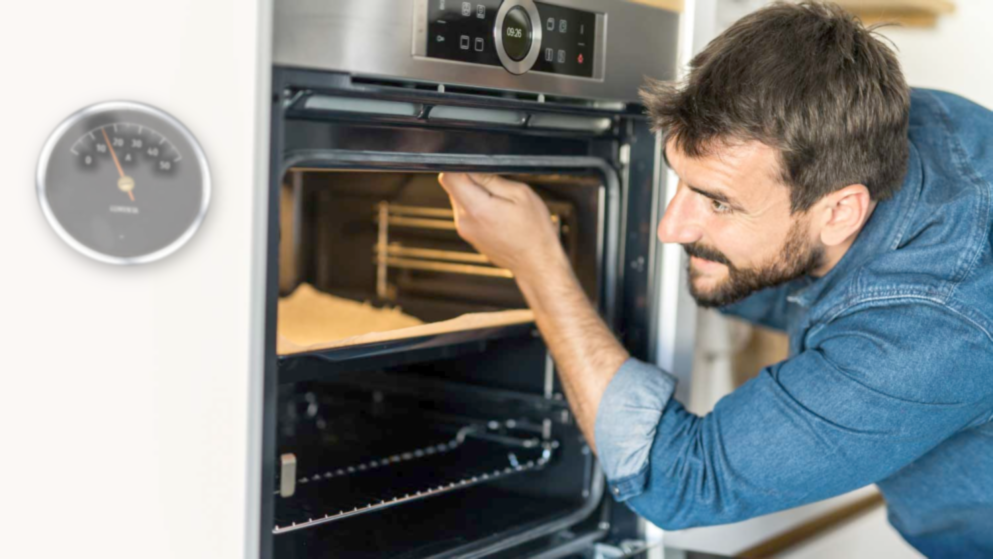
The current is {"value": 15, "unit": "A"}
